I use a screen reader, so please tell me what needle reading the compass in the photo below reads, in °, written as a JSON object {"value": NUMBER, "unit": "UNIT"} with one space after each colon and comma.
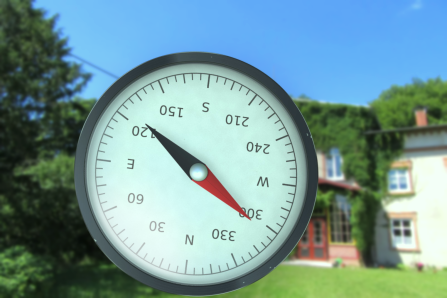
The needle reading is {"value": 305, "unit": "°"}
